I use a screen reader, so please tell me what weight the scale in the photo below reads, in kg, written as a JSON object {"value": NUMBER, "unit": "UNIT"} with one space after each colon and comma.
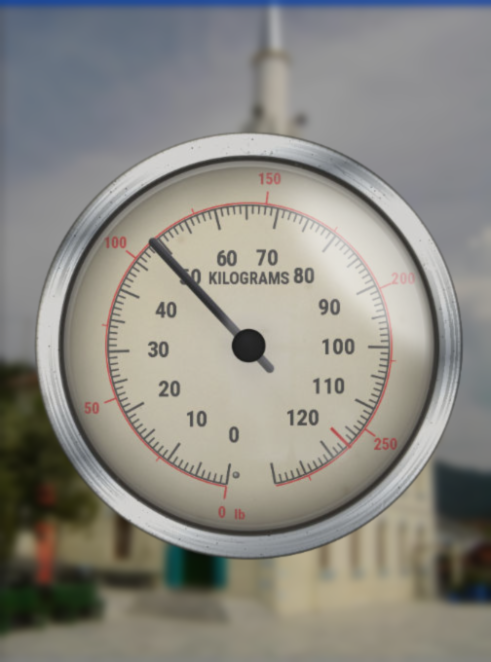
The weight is {"value": 49, "unit": "kg"}
